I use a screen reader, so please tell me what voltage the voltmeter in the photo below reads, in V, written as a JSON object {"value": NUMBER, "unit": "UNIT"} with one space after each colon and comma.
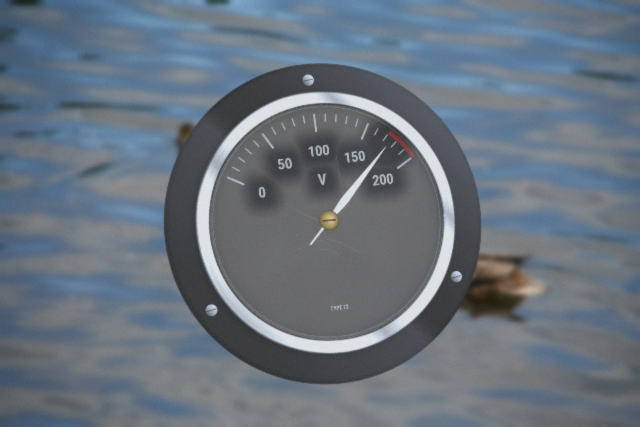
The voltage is {"value": 175, "unit": "V"}
